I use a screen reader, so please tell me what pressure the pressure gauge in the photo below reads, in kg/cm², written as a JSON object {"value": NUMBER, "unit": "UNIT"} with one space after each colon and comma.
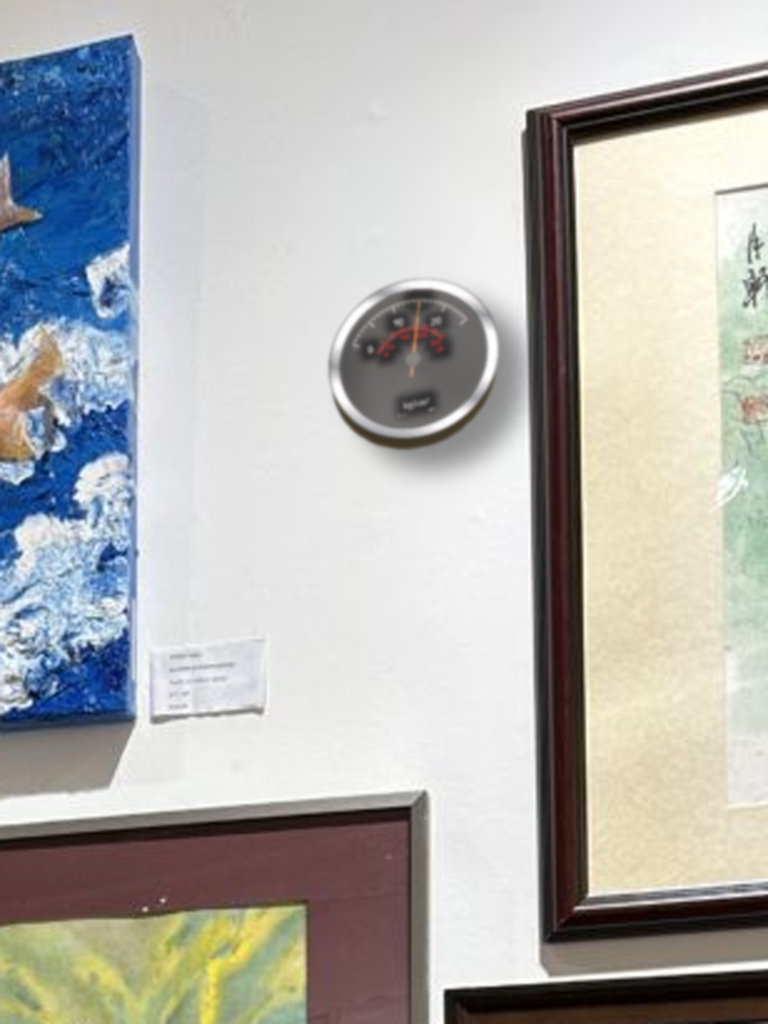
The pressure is {"value": 15, "unit": "kg/cm²"}
